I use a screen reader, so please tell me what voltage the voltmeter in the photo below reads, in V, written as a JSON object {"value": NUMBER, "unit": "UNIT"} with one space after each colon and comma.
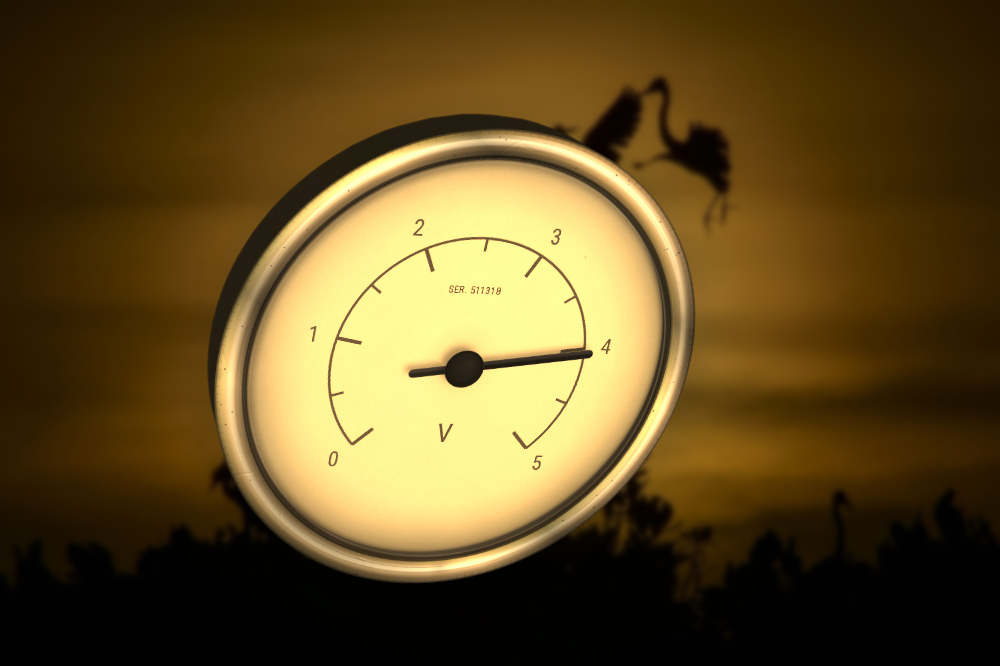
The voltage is {"value": 4, "unit": "V"}
